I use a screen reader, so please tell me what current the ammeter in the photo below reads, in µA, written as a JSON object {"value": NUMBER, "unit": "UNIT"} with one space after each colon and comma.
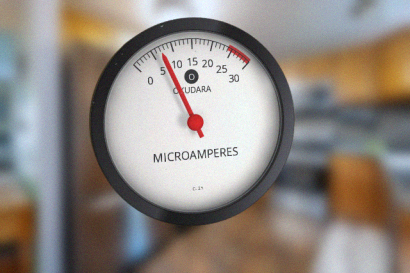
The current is {"value": 7, "unit": "µA"}
